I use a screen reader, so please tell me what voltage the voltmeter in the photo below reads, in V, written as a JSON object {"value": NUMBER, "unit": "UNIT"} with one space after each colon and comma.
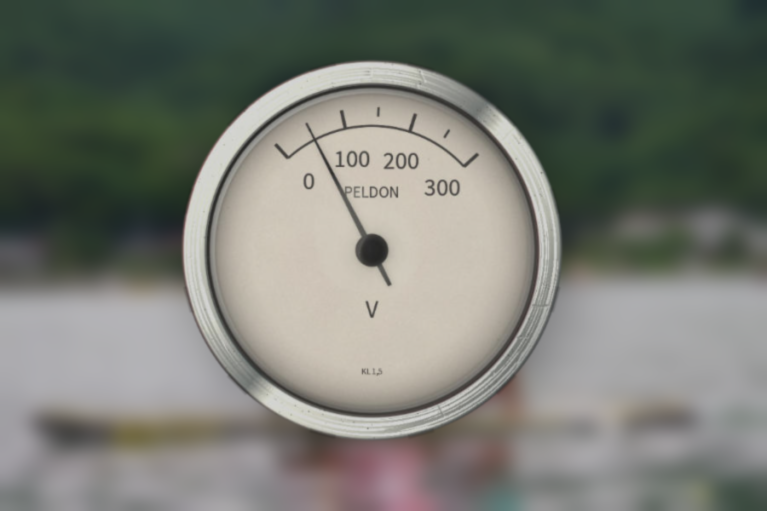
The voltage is {"value": 50, "unit": "V"}
